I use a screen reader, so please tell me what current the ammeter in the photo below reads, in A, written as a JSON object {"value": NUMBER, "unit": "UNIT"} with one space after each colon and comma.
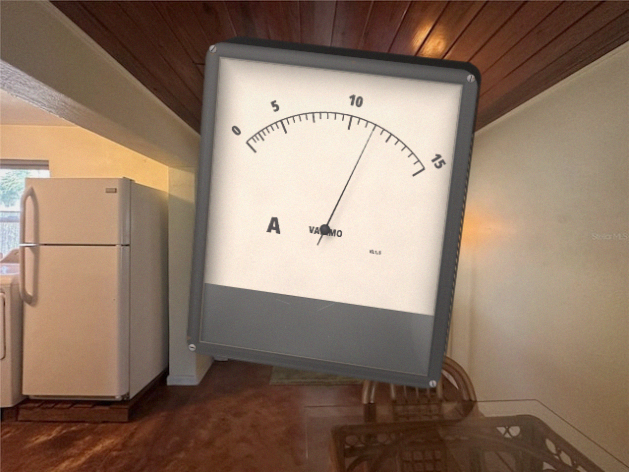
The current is {"value": 11.5, "unit": "A"}
